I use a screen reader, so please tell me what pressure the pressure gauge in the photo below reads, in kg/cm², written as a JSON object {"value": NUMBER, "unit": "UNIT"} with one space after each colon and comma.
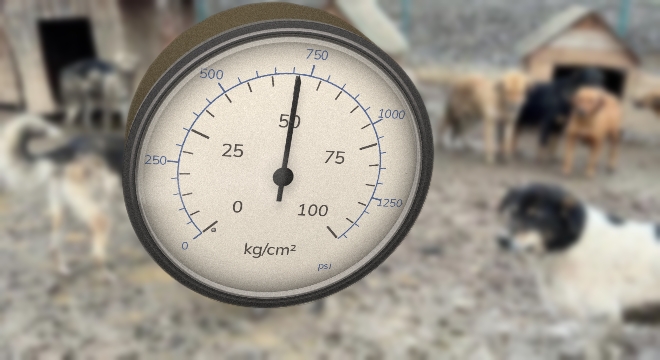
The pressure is {"value": 50, "unit": "kg/cm²"}
